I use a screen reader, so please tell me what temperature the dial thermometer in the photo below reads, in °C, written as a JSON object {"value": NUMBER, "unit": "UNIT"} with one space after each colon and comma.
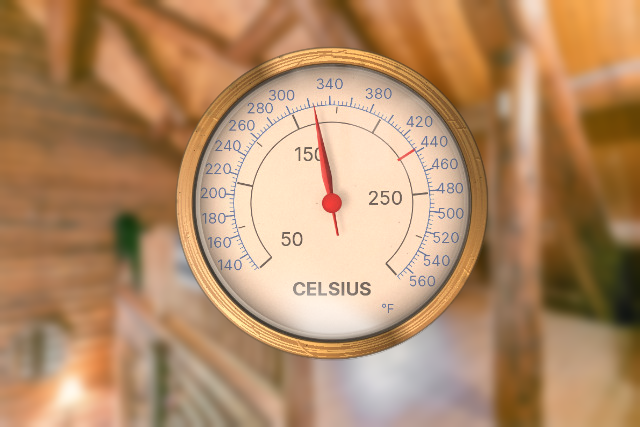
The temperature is {"value": 162.5, "unit": "°C"}
